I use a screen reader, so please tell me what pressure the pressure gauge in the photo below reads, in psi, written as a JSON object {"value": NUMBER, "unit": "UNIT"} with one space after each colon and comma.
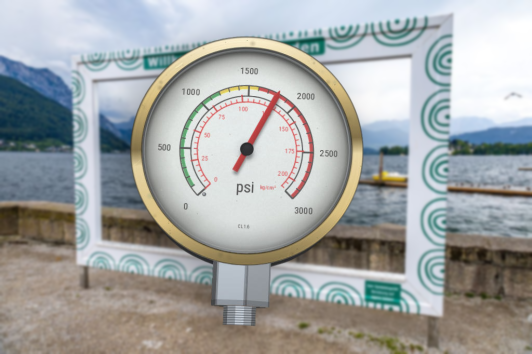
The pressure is {"value": 1800, "unit": "psi"}
